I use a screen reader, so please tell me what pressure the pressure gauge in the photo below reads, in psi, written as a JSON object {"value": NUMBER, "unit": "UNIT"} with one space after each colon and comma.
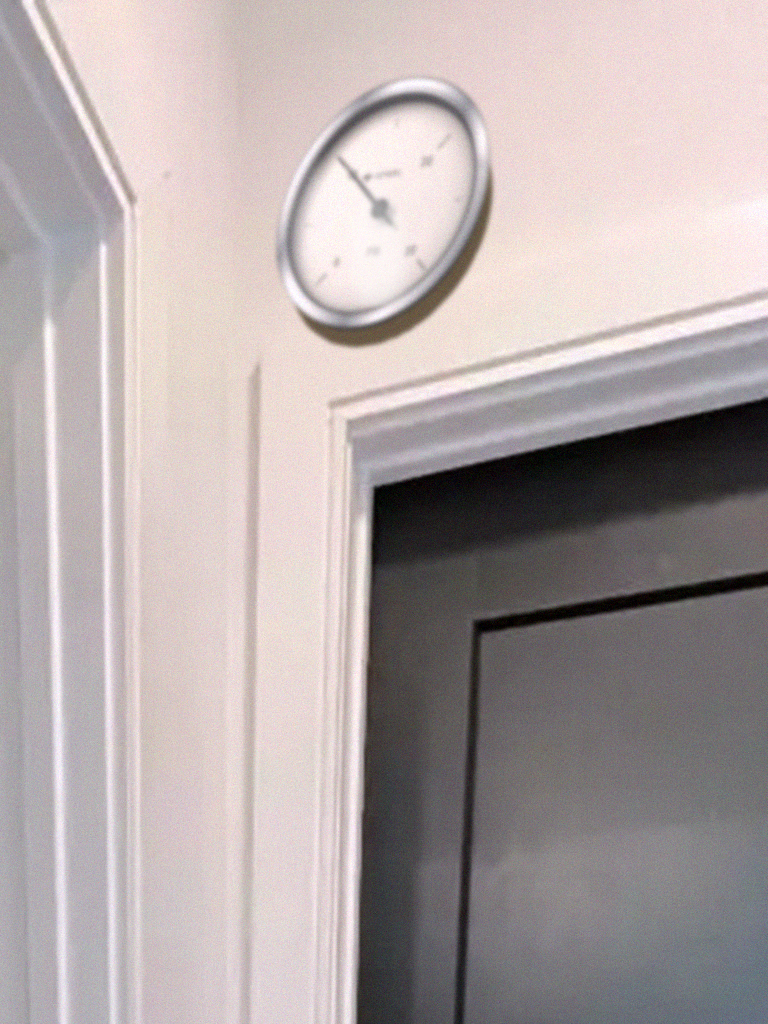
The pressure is {"value": 10, "unit": "psi"}
